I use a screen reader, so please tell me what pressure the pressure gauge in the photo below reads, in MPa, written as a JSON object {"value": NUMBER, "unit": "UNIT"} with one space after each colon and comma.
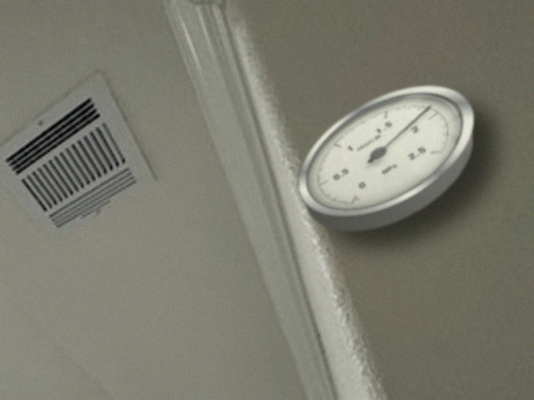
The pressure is {"value": 1.9, "unit": "MPa"}
